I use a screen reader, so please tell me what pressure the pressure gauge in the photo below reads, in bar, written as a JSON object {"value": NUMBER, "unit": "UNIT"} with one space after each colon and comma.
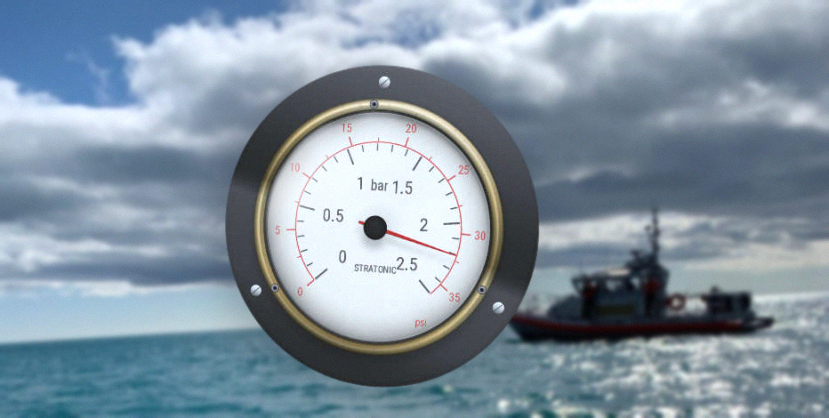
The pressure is {"value": 2.2, "unit": "bar"}
